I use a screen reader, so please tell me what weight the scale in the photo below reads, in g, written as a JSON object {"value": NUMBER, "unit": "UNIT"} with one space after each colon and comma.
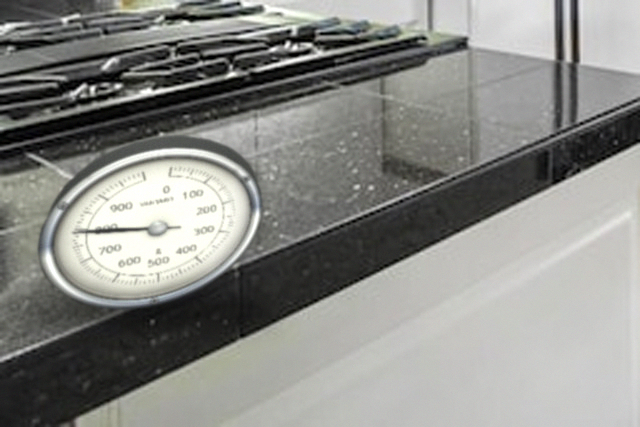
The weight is {"value": 800, "unit": "g"}
